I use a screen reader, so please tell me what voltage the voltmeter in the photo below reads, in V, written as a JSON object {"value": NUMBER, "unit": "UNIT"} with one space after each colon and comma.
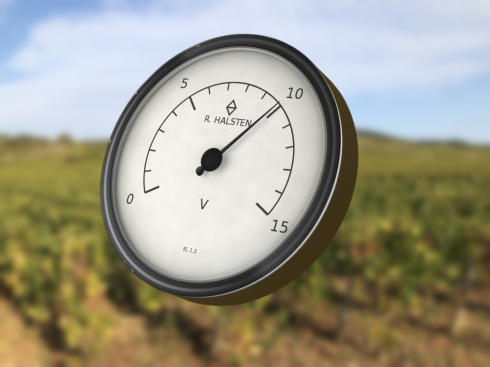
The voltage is {"value": 10, "unit": "V"}
